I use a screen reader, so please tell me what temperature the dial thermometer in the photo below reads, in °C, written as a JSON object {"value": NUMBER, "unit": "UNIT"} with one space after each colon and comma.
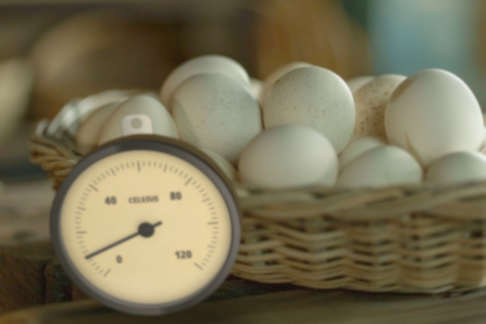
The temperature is {"value": 10, "unit": "°C"}
